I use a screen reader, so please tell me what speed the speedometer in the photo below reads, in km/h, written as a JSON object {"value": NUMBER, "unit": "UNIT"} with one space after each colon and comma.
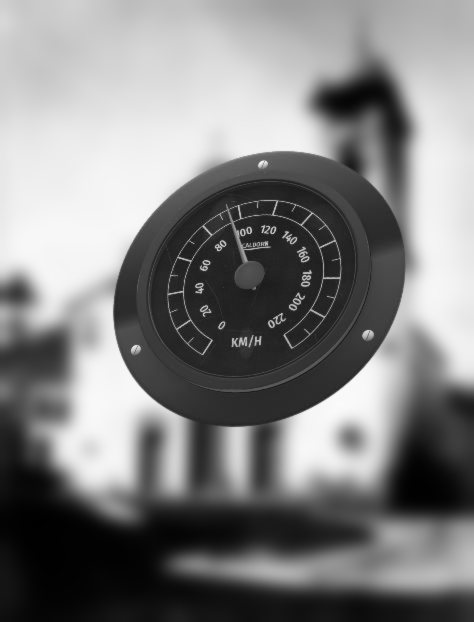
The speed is {"value": 95, "unit": "km/h"}
